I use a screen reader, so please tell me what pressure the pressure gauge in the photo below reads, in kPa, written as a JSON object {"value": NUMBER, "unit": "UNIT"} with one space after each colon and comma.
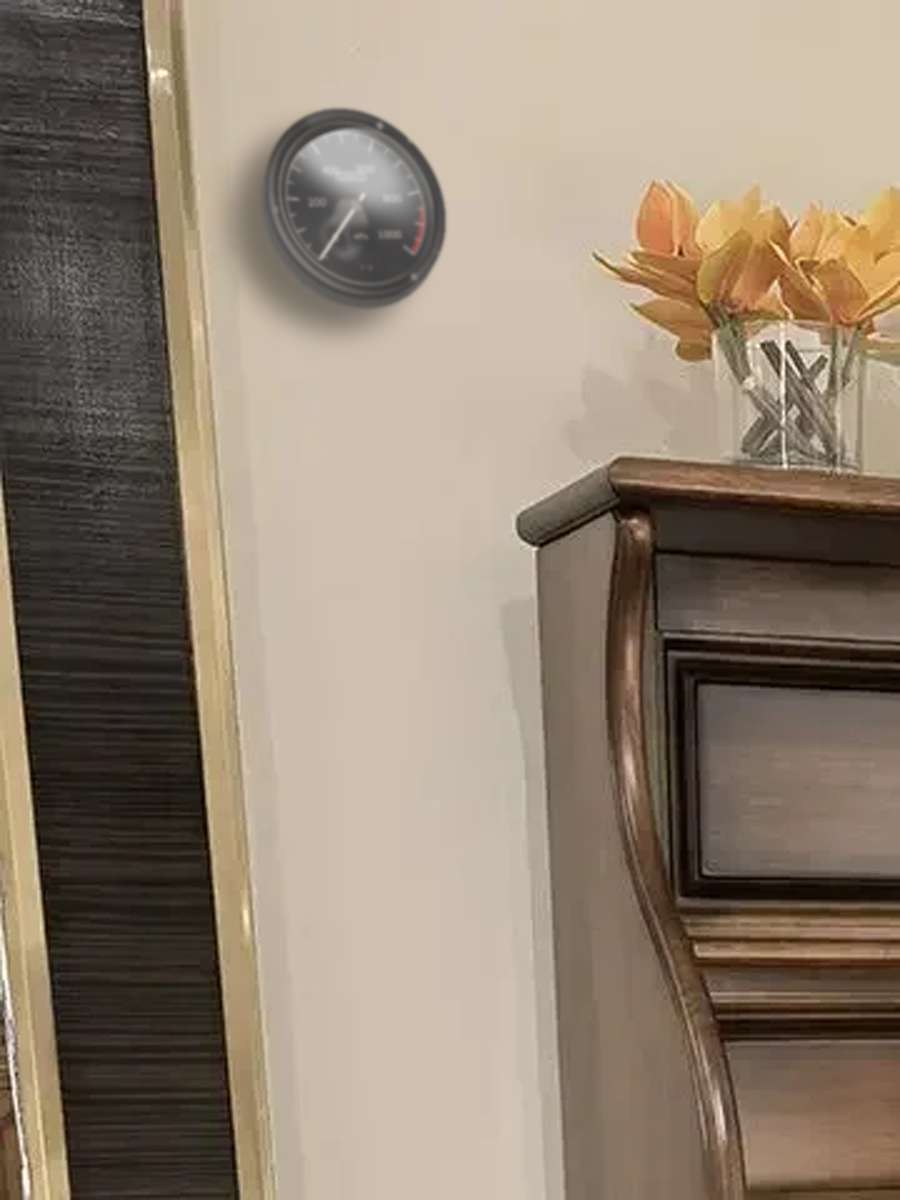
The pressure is {"value": 0, "unit": "kPa"}
